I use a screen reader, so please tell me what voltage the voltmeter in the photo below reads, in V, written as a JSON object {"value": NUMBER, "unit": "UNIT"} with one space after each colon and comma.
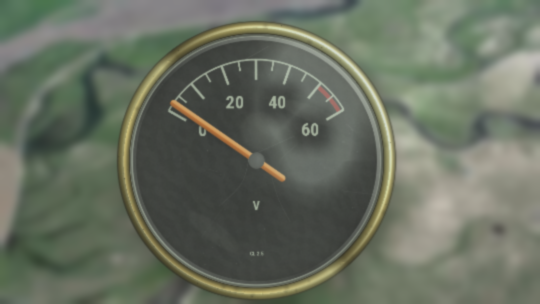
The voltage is {"value": 2.5, "unit": "V"}
